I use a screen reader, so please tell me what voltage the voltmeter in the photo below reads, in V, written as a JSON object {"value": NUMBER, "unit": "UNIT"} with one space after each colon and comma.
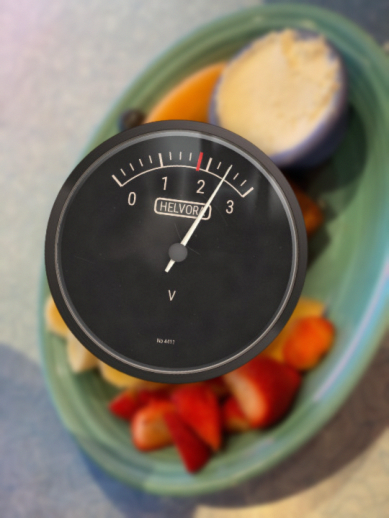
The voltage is {"value": 2.4, "unit": "V"}
